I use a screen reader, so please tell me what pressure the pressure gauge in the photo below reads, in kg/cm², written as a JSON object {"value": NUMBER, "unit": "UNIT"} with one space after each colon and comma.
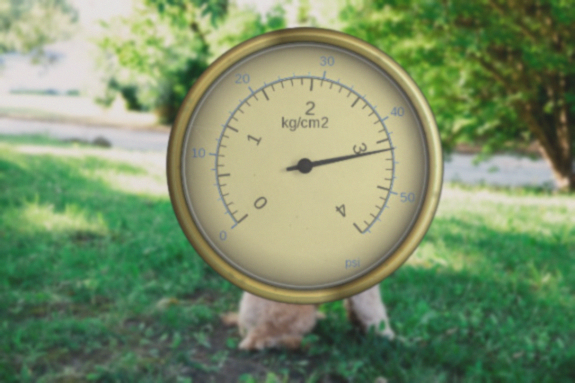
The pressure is {"value": 3.1, "unit": "kg/cm²"}
